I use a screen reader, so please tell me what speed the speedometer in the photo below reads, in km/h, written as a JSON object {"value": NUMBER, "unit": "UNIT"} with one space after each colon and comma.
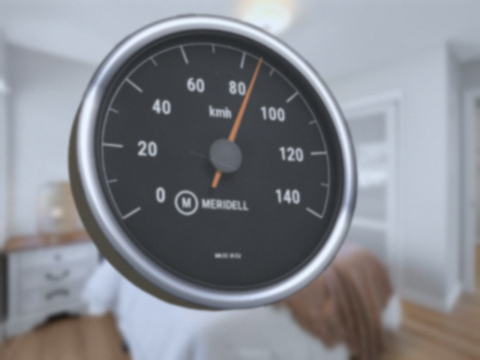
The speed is {"value": 85, "unit": "km/h"}
